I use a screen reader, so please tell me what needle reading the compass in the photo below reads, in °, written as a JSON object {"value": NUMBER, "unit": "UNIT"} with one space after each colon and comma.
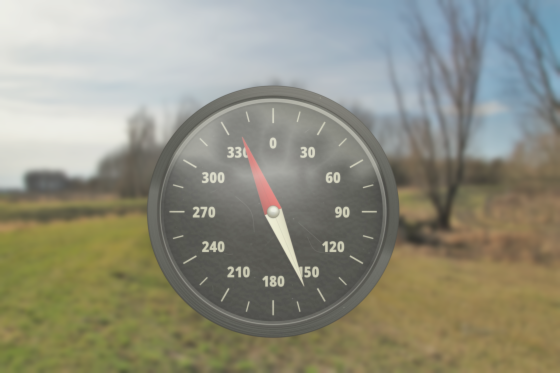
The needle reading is {"value": 337.5, "unit": "°"}
